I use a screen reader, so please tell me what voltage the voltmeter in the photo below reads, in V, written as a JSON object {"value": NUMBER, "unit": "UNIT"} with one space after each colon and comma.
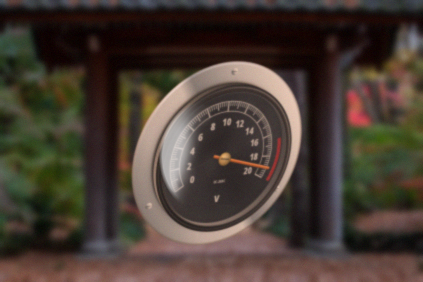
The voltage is {"value": 19, "unit": "V"}
